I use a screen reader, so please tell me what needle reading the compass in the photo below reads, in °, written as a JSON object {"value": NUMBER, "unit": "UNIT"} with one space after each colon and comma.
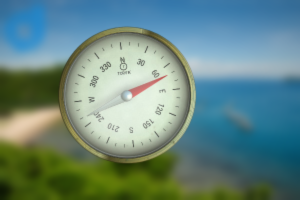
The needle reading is {"value": 70, "unit": "°"}
